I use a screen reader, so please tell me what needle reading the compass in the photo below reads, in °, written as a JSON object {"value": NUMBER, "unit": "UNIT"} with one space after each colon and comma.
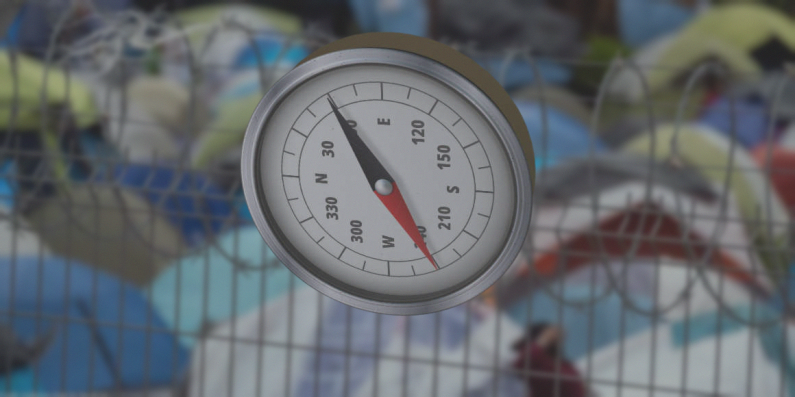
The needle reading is {"value": 240, "unit": "°"}
